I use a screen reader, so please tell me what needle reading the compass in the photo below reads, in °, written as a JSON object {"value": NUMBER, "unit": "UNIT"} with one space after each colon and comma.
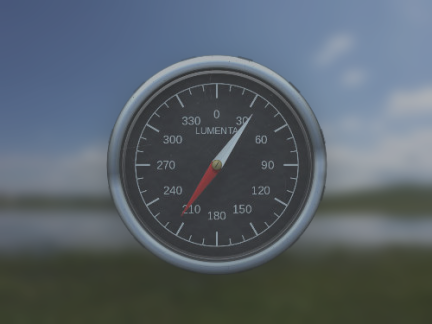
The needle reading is {"value": 215, "unit": "°"}
